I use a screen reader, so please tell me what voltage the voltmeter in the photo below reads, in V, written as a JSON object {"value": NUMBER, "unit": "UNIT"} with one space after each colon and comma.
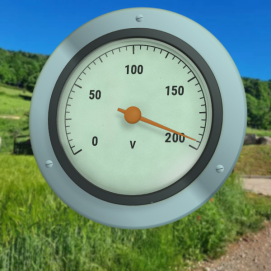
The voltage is {"value": 195, "unit": "V"}
